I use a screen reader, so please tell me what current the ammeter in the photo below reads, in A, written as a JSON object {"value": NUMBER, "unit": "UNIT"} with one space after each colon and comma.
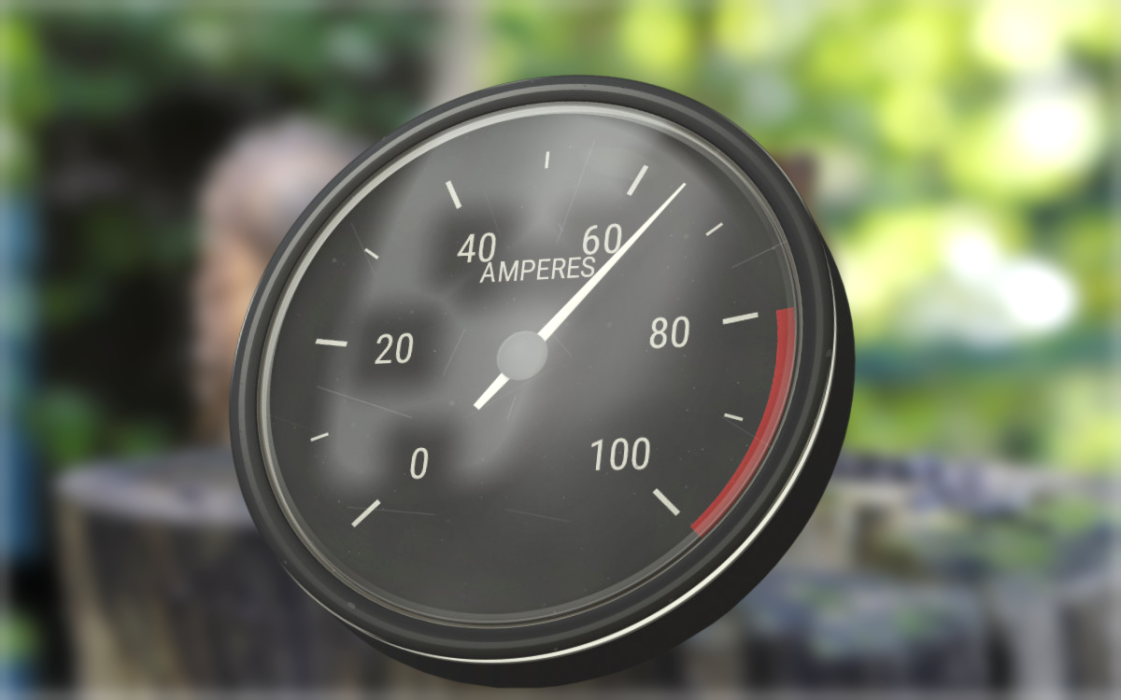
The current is {"value": 65, "unit": "A"}
